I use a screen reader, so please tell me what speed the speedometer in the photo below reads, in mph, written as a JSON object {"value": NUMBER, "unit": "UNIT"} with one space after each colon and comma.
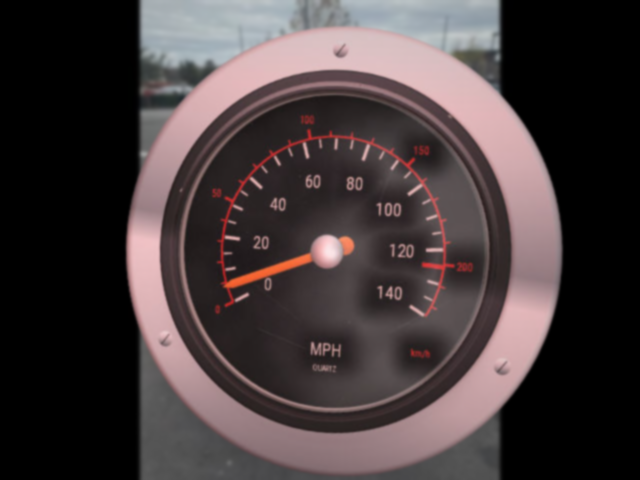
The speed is {"value": 5, "unit": "mph"}
